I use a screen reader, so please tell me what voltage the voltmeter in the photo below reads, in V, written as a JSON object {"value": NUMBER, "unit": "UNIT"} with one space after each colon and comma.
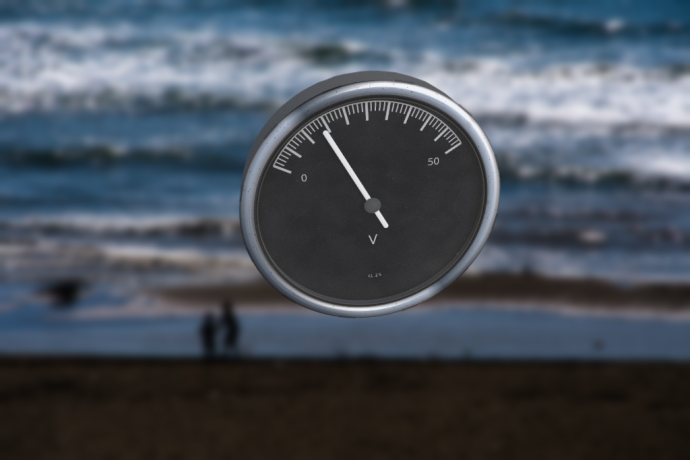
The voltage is {"value": 14, "unit": "V"}
